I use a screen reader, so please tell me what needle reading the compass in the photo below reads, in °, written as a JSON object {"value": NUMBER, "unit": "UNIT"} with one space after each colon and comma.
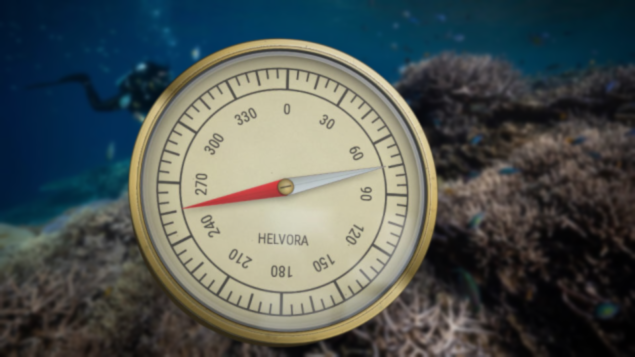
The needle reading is {"value": 255, "unit": "°"}
